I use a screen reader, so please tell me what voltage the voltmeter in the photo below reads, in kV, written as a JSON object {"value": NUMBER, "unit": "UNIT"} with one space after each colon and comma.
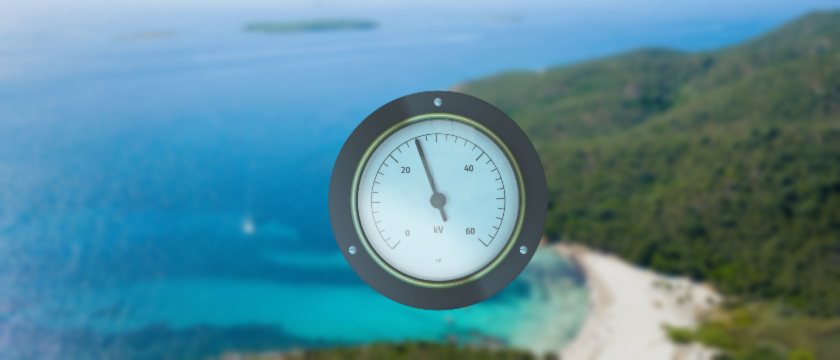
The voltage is {"value": 26, "unit": "kV"}
